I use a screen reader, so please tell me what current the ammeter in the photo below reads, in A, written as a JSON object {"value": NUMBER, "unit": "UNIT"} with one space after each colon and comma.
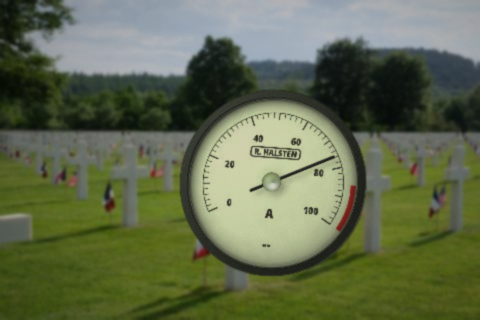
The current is {"value": 76, "unit": "A"}
